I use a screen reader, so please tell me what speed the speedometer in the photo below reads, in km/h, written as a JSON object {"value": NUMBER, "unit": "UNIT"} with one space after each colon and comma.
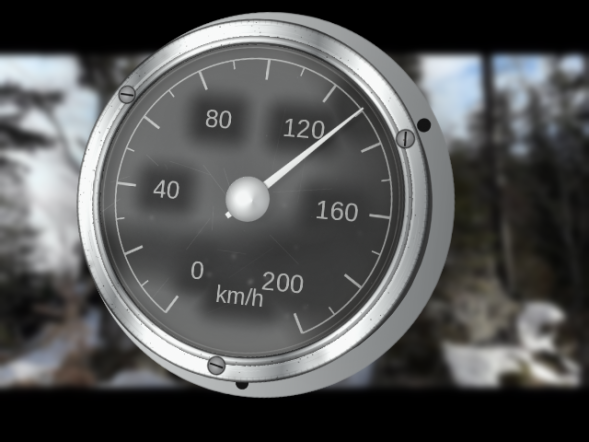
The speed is {"value": 130, "unit": "km/h"}
